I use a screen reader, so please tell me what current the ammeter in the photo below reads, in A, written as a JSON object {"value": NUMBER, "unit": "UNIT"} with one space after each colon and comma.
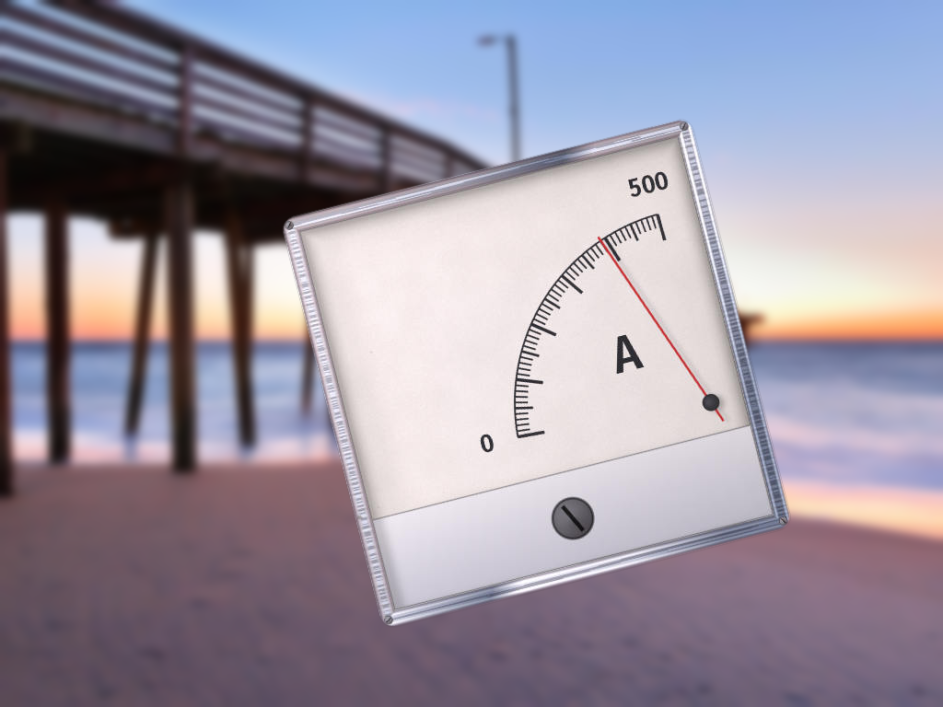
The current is {"value": 390, "unit": "A"}
